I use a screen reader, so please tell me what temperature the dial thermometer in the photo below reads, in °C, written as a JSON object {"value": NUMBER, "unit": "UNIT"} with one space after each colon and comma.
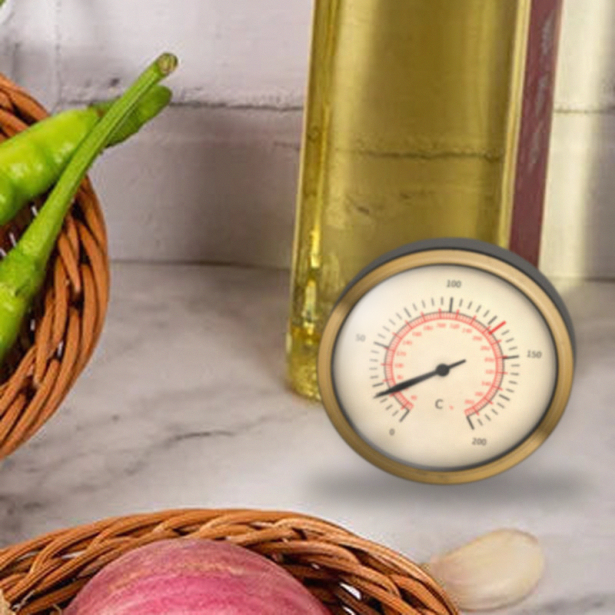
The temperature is {"value": 20, "unit": "°C"}
